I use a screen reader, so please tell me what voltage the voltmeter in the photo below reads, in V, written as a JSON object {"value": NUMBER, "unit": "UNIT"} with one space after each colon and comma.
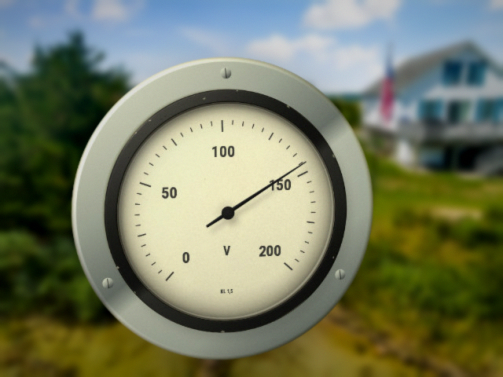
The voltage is {"value": 145, "unit": "V"}
